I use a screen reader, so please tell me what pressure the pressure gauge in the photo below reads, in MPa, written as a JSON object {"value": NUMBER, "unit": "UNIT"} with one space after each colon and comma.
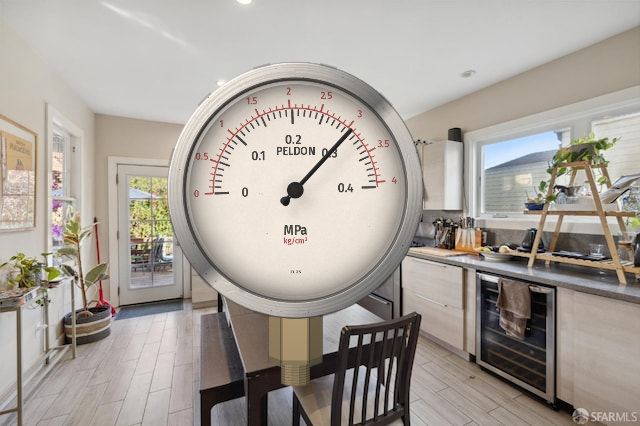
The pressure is {"value": 0.3, "unit": "MPa"}
